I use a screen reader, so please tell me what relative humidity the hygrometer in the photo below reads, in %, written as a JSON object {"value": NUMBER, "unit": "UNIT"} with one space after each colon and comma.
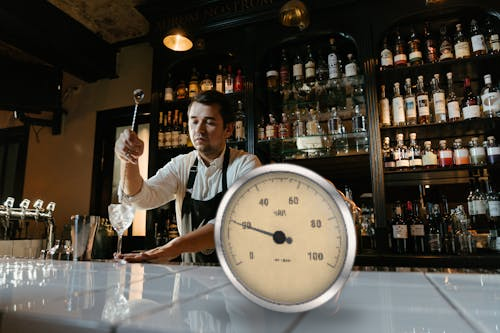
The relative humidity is {"value": 20, "unit": "%"}
